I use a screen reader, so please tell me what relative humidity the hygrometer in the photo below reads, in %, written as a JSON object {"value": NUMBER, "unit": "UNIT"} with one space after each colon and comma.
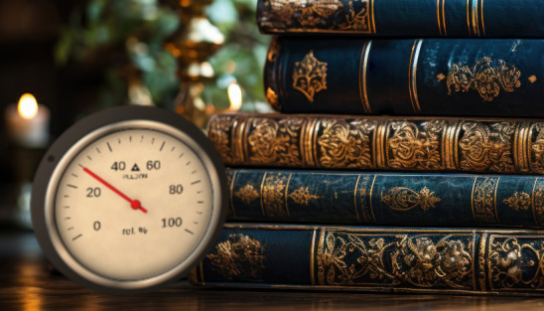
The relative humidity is {"value": 28, "unit": "%"}
